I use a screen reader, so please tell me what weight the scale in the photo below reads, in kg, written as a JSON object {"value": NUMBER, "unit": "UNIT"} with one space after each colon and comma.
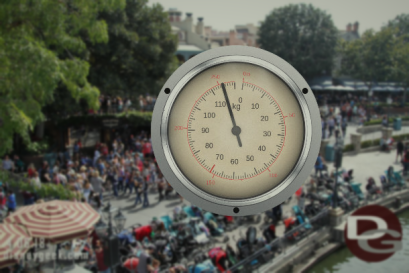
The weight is {"value": 115, "unit": "kg"}
